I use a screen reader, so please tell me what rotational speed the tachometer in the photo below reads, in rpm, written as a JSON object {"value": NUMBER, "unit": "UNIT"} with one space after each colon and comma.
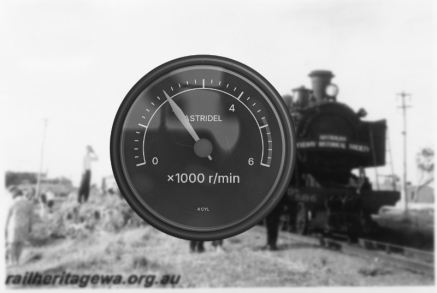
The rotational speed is {"value": 2000, "unit": "rpm"}
